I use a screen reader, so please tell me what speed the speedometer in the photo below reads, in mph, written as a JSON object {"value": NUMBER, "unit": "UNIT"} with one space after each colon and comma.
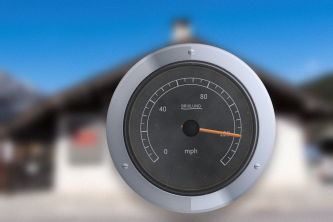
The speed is {"value": 120, "unit": "mph"}
